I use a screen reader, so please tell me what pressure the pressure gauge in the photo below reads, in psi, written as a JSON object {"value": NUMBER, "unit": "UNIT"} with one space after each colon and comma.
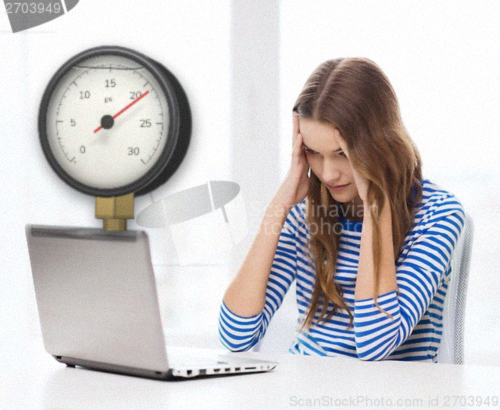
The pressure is {"value": 21, "unit": "psi"}
